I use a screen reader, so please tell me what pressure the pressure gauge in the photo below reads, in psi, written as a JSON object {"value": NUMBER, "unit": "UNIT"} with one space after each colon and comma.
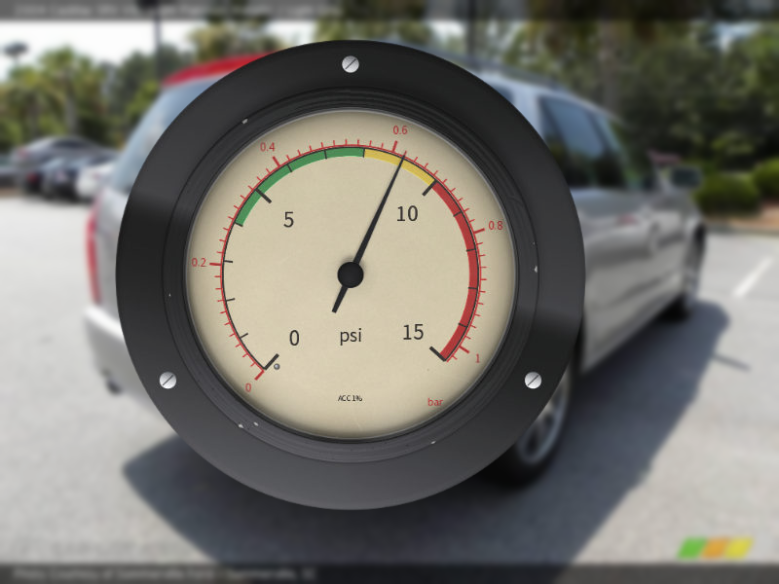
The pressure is {"value": 9, "unit": "psi"}
